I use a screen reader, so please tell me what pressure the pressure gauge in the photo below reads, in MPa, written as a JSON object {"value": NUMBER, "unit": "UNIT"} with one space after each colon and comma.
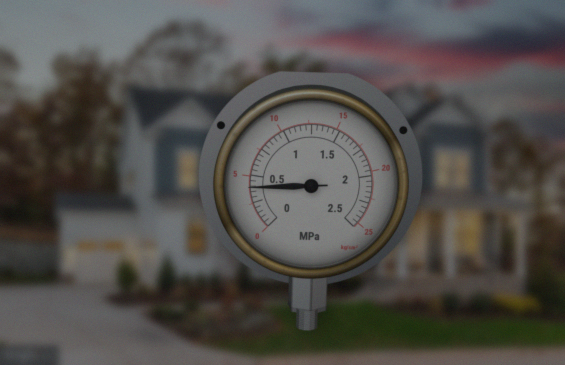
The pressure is {"value": 0.4, "unit": "MPa"}
